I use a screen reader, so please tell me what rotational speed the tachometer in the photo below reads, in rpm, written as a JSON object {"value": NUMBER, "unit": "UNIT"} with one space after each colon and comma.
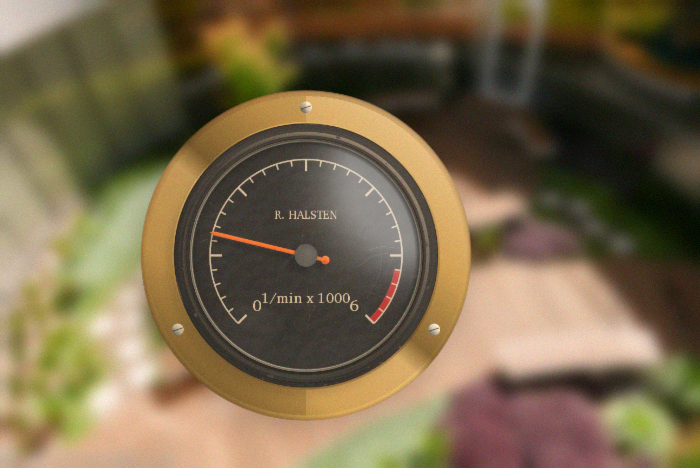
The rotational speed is {"value": 1300, "unit": "rpm"}
